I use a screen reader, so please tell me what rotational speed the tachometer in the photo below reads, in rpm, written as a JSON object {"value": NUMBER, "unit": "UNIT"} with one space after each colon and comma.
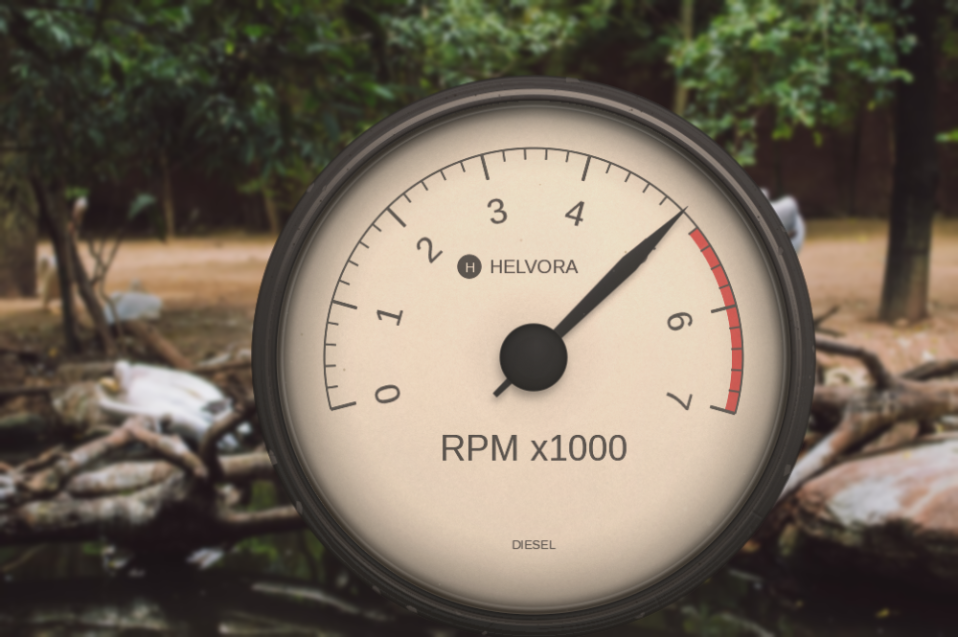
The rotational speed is {"value": 5000, "unit": "rpm"}
